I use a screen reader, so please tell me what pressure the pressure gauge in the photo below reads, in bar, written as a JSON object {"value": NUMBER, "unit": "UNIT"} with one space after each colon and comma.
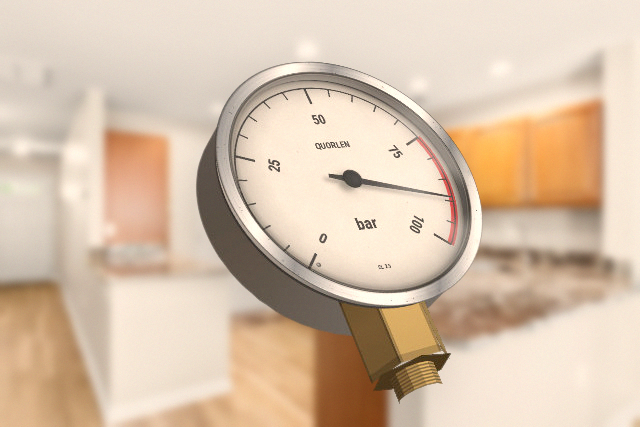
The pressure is {"value": 90, "unit": "bar"}
